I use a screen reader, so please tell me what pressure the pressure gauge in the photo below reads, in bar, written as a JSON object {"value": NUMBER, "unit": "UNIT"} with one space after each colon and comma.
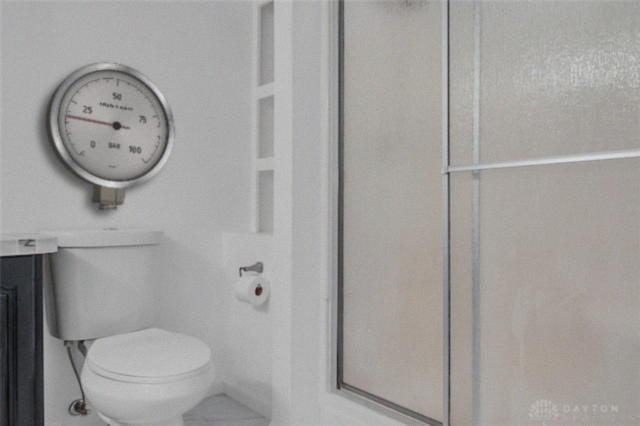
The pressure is {"value": 17.5, "unit": "bar"}
